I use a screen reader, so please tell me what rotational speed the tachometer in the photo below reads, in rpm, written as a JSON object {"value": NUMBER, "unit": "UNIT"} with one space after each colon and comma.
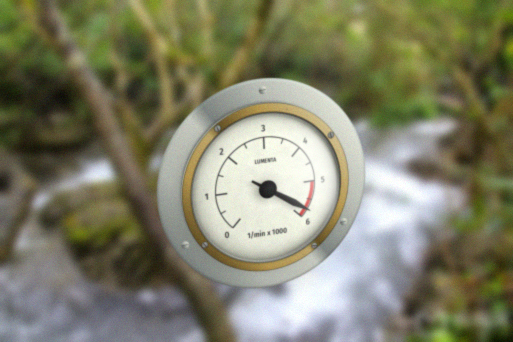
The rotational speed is {"value": 5750, "unit": "rpm"}
